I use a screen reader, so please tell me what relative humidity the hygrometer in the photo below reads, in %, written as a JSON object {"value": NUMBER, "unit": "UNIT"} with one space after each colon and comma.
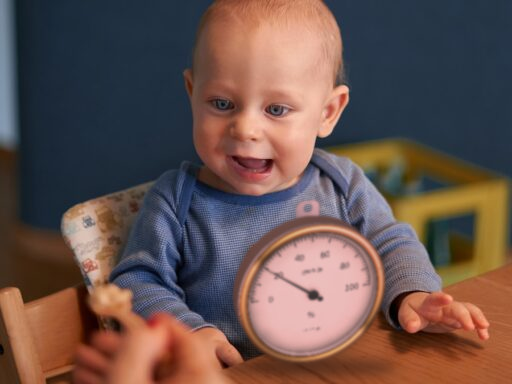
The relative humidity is {"value": 20, "unit": "%"}
